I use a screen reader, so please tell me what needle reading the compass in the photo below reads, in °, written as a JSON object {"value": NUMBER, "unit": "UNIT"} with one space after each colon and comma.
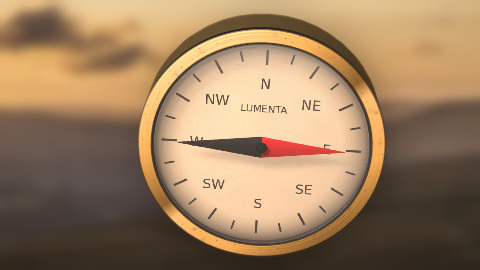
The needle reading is {"value": 90, "unit": "°"}
